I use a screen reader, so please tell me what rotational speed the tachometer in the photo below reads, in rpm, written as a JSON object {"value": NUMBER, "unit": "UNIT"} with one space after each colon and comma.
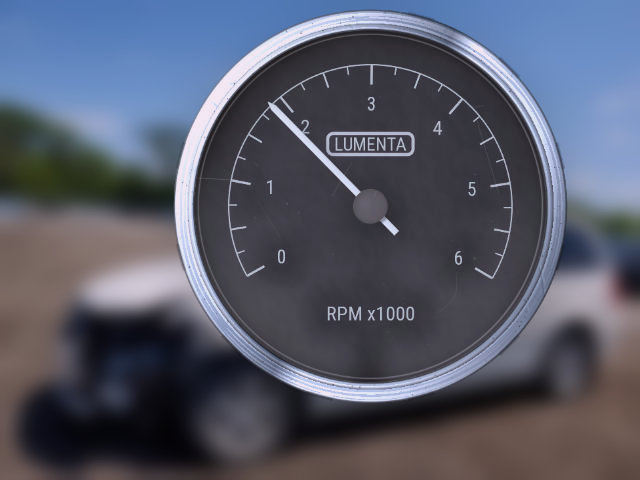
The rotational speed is {"value": 1875, "unit": "rpm"}
